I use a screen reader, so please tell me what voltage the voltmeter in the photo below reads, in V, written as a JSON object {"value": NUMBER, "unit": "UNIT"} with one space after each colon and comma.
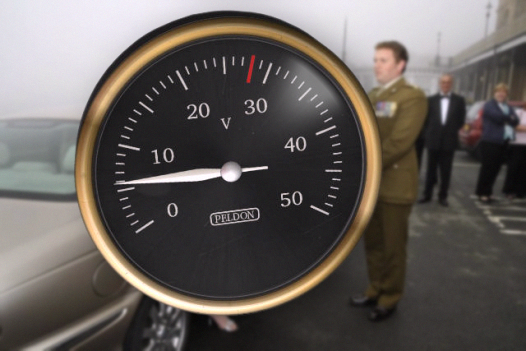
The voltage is {"value": 6, "unit": "V"}
